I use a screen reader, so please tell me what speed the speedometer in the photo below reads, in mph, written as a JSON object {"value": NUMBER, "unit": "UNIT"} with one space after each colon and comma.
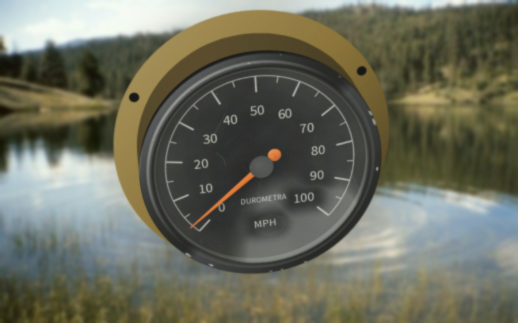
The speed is {"value": 2.5, "unit": "mph"}
